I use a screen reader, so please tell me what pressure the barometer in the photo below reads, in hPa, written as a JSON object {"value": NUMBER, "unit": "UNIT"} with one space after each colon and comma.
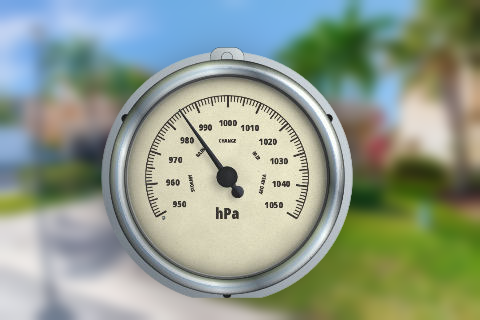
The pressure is {"value": 985, "unit": "hPa"}
